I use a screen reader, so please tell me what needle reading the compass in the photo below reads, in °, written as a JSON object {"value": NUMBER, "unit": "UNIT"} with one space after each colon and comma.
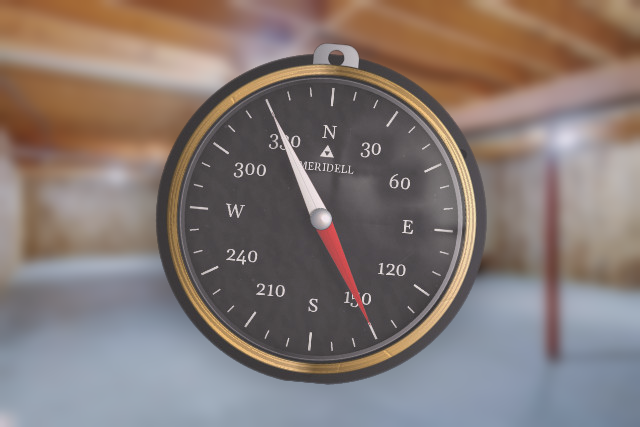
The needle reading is {"value": 150, "unit": "°"}
